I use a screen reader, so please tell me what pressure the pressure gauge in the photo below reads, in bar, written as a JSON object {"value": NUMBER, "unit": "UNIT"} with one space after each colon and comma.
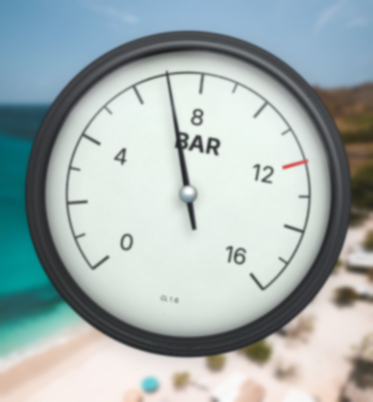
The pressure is {"value": 7, "unit": "bar"}
